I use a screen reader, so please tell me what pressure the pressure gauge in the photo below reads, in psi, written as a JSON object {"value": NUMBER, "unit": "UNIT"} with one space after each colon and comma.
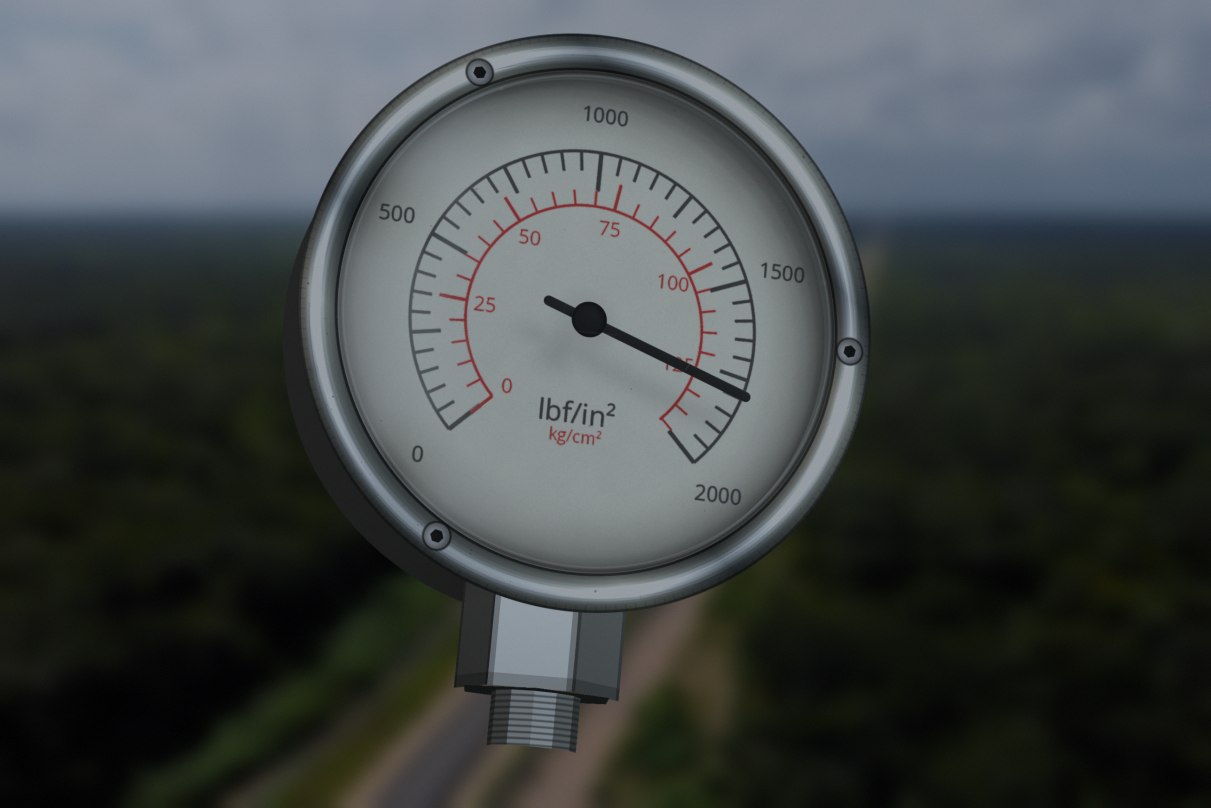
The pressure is {"value": 1800, "unit": "psi"}
